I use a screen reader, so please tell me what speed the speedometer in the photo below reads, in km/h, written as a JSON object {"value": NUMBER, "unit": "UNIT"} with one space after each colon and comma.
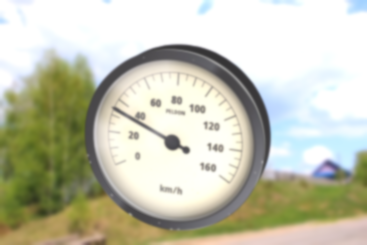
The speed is {"value": 35, "unit": "km/h"}
